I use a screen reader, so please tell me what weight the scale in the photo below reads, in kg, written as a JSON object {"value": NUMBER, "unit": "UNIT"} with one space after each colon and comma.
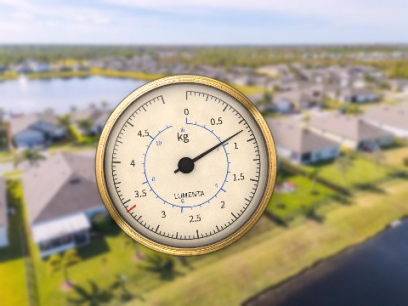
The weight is {"value": 0.85, "unit": "kg"}
